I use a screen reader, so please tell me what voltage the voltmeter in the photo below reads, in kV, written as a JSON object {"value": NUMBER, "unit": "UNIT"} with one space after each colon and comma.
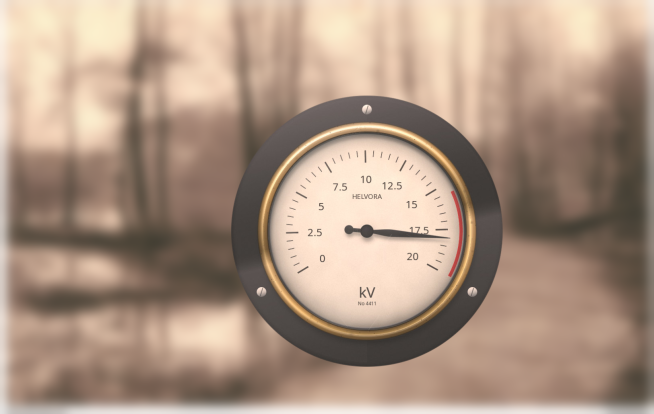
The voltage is {"value": 18, "unit": "kV"}
